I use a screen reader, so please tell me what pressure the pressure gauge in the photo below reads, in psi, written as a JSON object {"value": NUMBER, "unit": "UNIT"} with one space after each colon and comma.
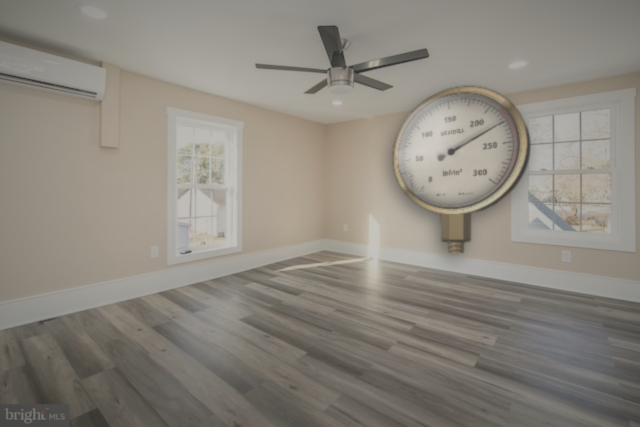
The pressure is {"value": 225, "unit": "psi"}
